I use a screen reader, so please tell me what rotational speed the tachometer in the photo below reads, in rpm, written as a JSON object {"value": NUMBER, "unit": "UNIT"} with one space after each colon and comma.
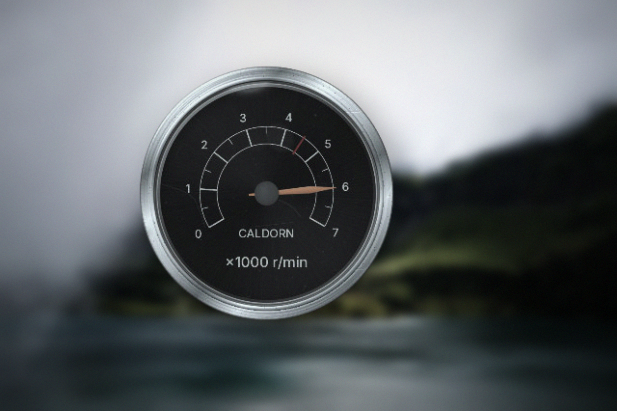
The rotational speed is {"value": 6000, "unit": "rpm"}
